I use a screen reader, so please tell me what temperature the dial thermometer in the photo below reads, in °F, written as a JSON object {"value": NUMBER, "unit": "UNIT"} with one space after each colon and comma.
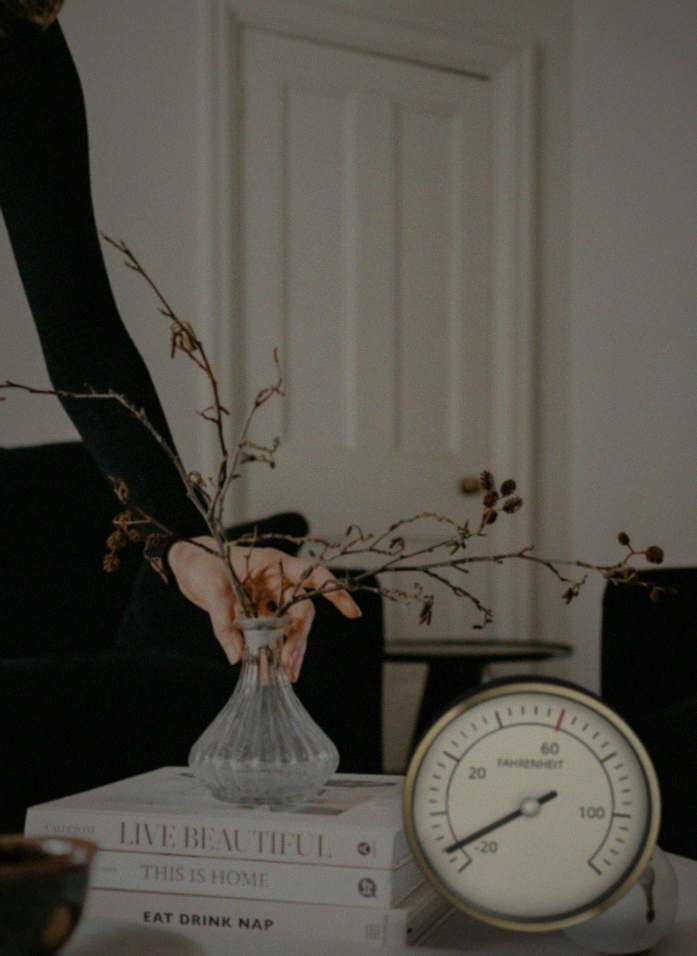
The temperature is {"value": -12, "unit": "°F"}
